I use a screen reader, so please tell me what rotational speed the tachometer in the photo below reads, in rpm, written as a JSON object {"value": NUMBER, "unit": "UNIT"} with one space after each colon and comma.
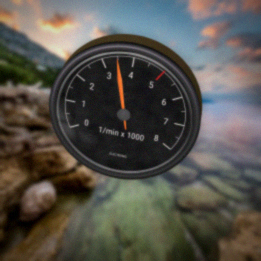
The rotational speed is {"value": 3500, "unit": "rpm"}
